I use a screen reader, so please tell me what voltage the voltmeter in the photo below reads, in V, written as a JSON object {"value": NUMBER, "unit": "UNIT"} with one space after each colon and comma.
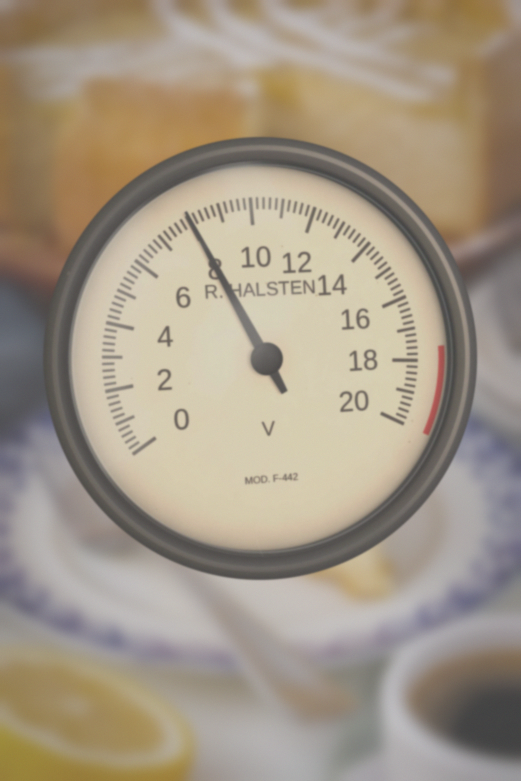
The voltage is {"value": 8, "unit": "V"}
